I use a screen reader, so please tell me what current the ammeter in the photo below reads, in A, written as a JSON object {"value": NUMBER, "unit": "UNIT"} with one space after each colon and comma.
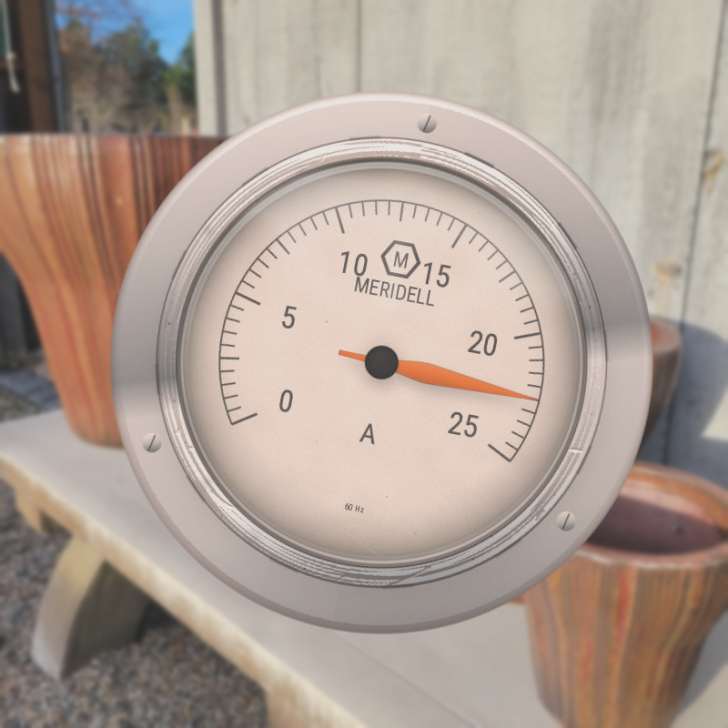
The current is {"value": 22.5, "unit": "A"}
